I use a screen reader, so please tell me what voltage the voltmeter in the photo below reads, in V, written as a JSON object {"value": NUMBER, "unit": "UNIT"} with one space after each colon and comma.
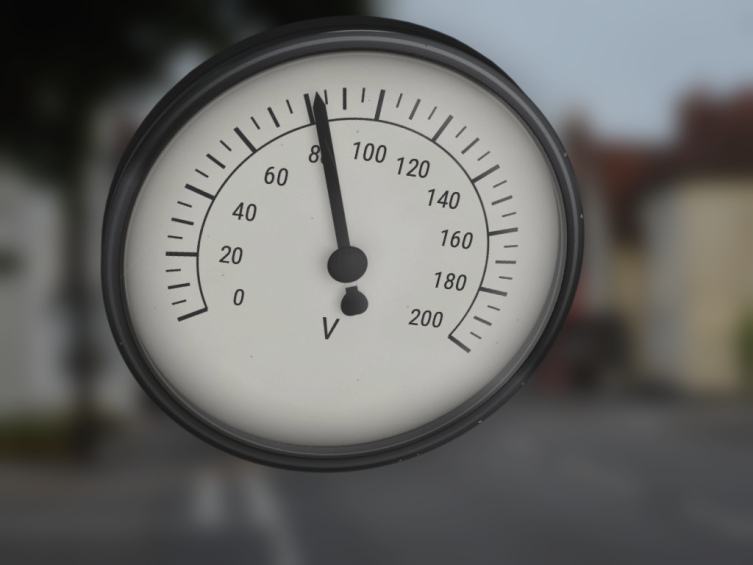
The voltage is {"value": 82.5, "unit": "V"}
